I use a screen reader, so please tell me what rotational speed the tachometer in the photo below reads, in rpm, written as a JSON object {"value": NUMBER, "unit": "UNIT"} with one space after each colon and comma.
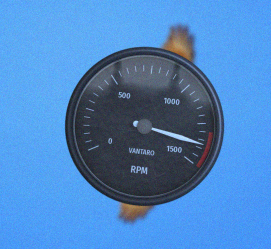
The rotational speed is {"value": 1375, "unit": "rpm"}
